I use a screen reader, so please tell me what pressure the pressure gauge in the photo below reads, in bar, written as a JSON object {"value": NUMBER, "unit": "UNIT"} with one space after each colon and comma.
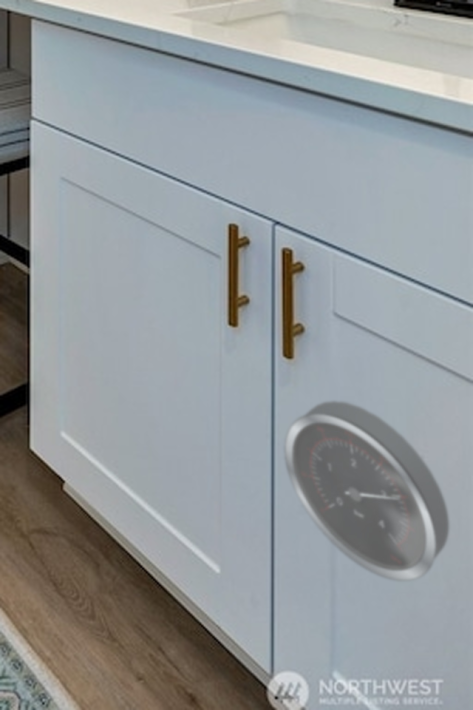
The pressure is {"value": 3, "unit": "bar"}
